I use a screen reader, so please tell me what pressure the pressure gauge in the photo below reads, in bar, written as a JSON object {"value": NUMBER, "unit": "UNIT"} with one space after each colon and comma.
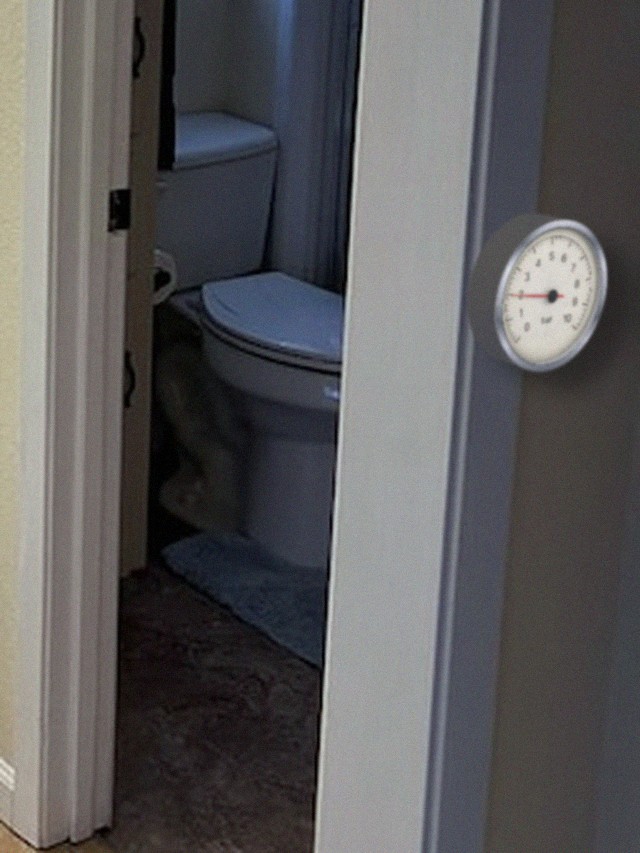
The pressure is {"value": 2, "unit": "bar"}
